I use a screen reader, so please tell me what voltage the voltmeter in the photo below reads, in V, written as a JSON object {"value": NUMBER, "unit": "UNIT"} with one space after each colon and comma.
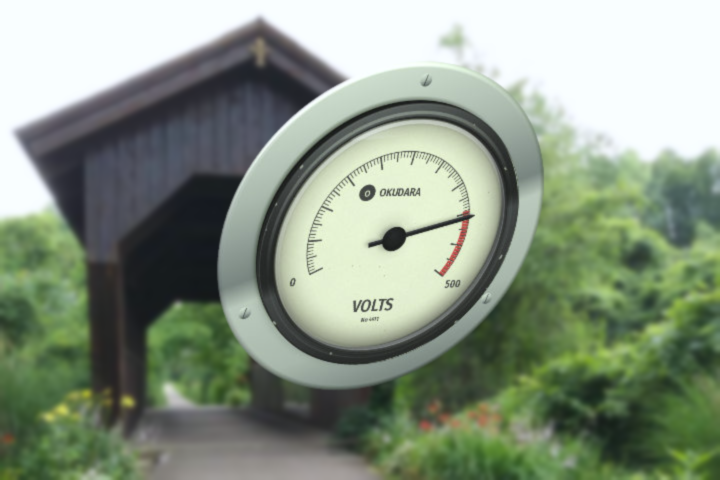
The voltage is {"value": 400, "unit": "V"}
